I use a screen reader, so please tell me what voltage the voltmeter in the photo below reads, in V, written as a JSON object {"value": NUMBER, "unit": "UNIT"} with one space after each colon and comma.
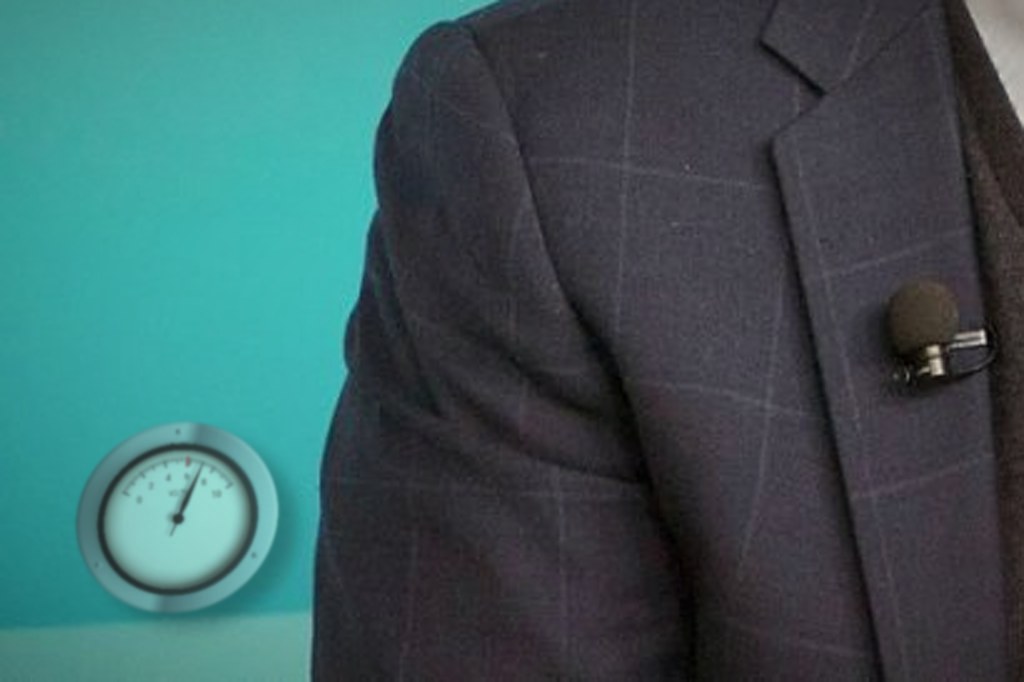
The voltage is {"value": 7, "unit": "V"}
